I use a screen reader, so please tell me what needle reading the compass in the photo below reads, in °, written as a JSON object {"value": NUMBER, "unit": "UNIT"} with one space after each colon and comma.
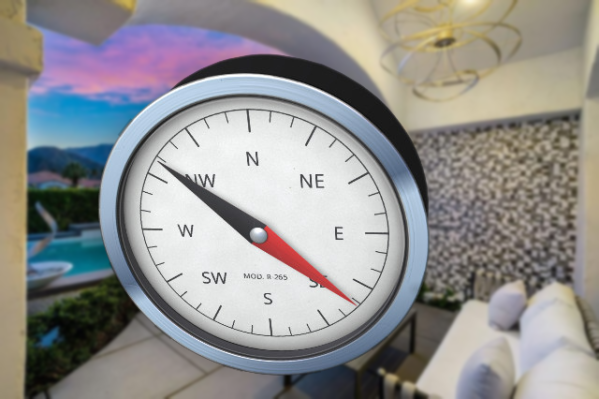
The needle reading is {"value": 130, "unit": "°"}
